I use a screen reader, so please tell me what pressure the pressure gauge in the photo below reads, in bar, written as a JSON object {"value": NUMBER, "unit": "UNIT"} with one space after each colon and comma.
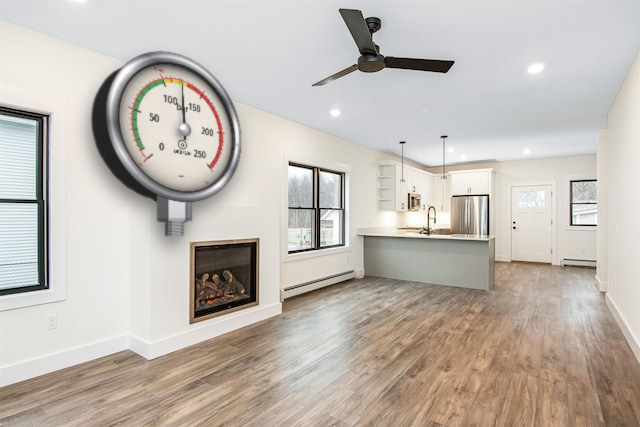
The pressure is {"value": 120, "unit": "bar"}
